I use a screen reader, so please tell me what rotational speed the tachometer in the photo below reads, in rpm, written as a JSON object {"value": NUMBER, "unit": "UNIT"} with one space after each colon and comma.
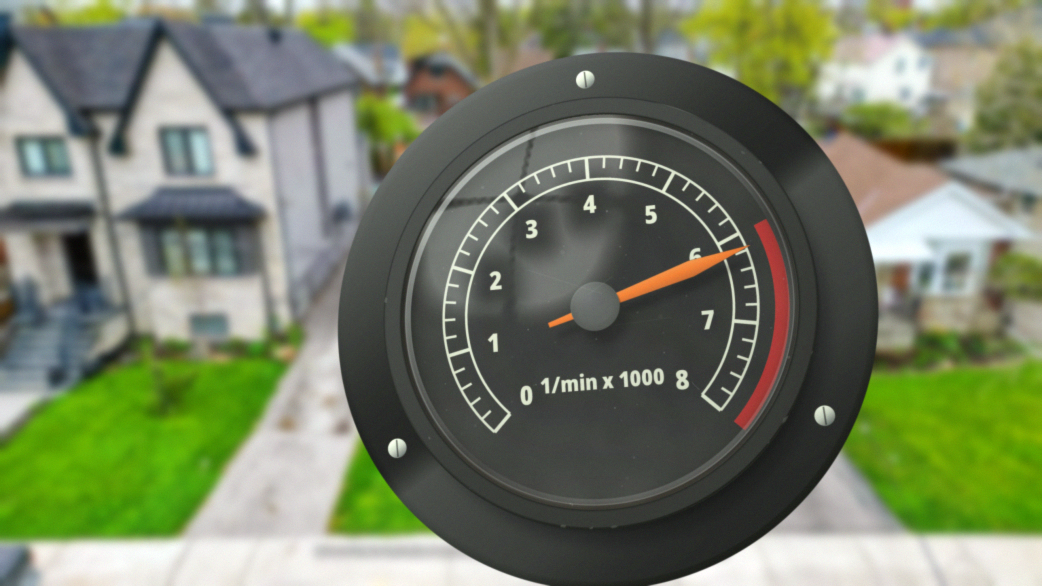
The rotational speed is {"value": 6200, "unit": "rpm"}
